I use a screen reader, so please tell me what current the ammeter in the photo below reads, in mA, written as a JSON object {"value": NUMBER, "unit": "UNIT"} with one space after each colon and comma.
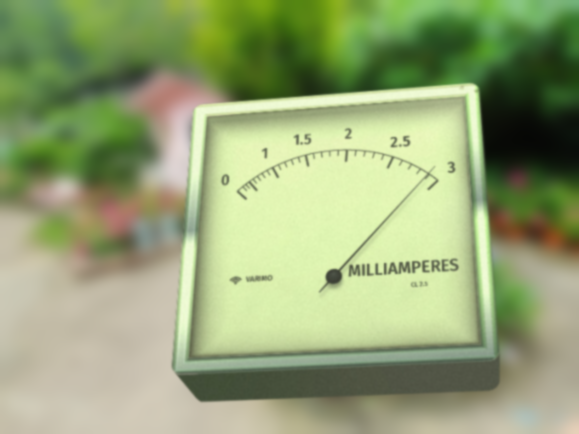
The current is {"value": 2.9, "unit": "mA"}
